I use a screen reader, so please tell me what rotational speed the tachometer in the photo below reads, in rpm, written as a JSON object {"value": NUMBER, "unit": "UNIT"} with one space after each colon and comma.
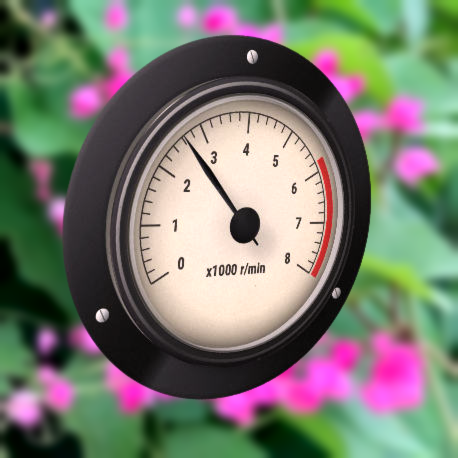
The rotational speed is {"value": 2600, "unit": "rpm"}
